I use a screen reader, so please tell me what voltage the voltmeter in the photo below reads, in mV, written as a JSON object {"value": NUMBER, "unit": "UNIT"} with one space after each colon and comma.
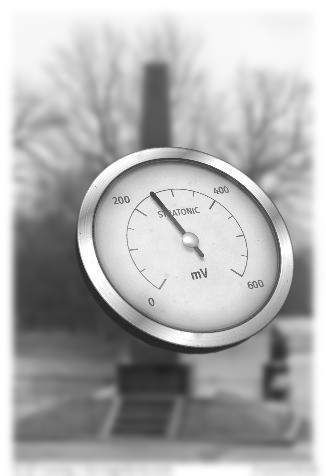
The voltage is {"value": 250, "unit": "mV"}
